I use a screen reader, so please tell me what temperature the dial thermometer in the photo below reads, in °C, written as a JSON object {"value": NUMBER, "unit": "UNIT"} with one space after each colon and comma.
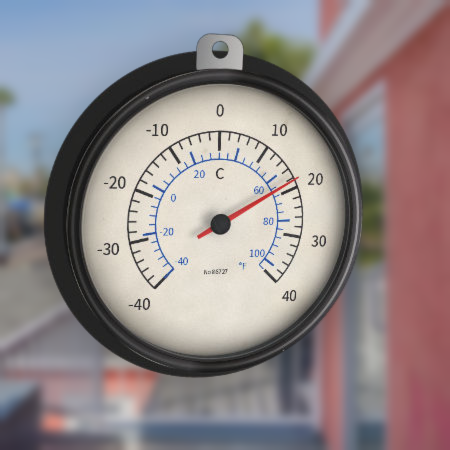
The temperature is {"value": 18, "unit": "°C"}
